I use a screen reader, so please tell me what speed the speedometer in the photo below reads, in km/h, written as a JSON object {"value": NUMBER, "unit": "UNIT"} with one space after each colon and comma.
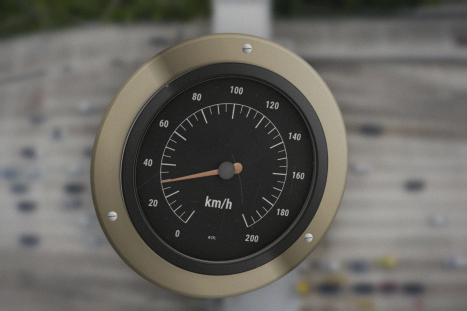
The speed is {"value": 30, "unit": "km/h"}
